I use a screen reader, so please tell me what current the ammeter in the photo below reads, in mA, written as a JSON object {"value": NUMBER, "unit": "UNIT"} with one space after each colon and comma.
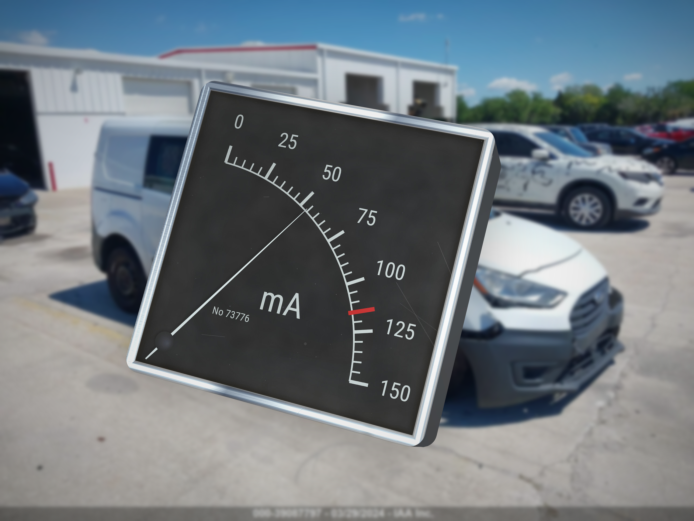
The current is {"value": 55, "unit": "mA"}
